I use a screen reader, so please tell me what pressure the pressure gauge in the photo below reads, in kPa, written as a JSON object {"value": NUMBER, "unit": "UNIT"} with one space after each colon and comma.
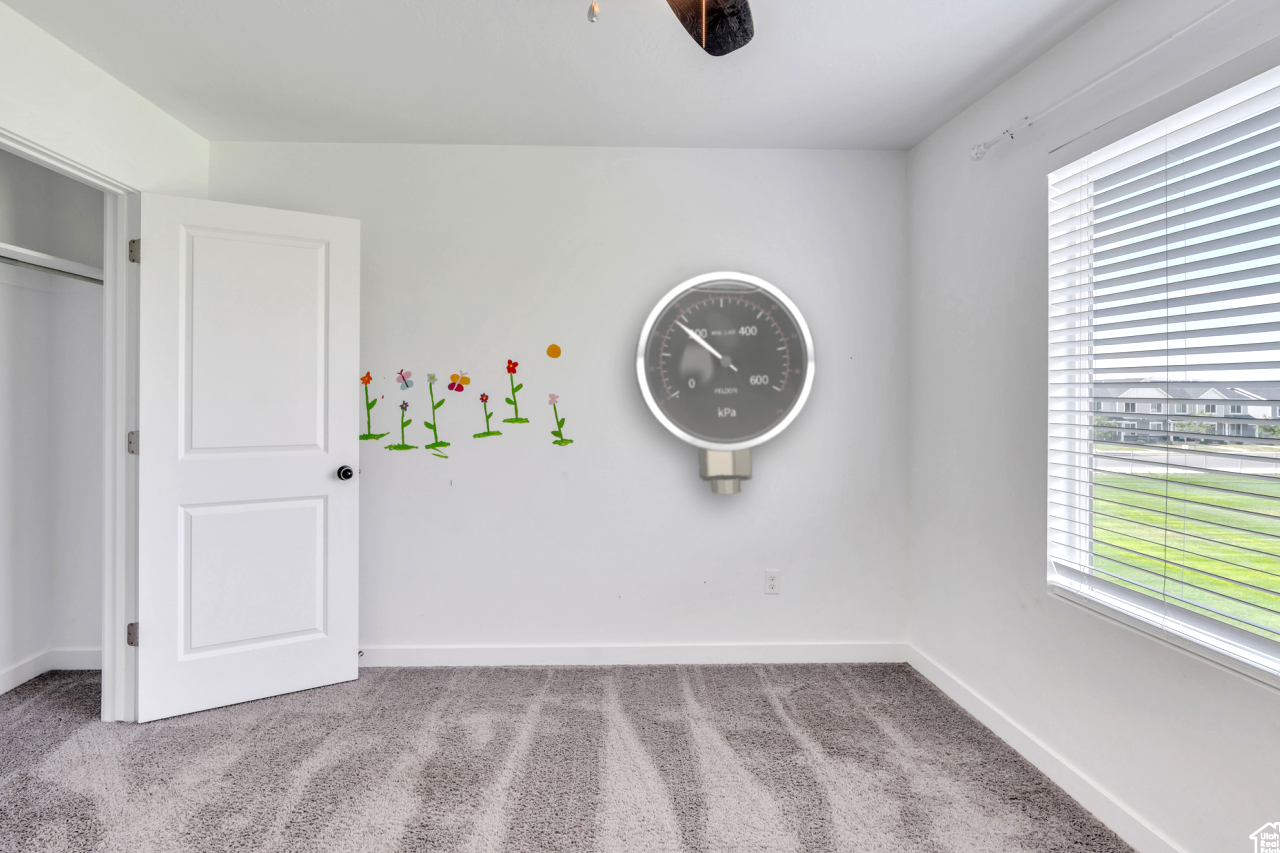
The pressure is {"value": 180, "unit": "kPa"}
